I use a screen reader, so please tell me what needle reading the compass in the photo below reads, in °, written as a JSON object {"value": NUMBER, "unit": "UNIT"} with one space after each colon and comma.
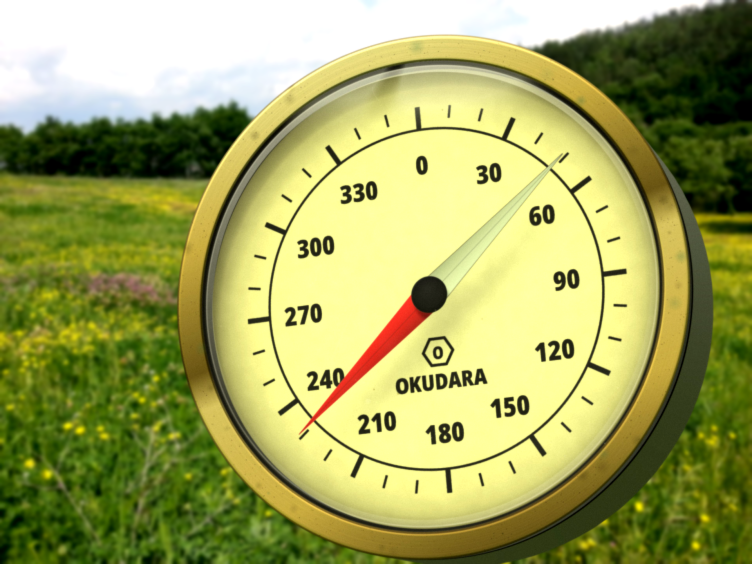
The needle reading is {"value": 230, "unit": "°"}
